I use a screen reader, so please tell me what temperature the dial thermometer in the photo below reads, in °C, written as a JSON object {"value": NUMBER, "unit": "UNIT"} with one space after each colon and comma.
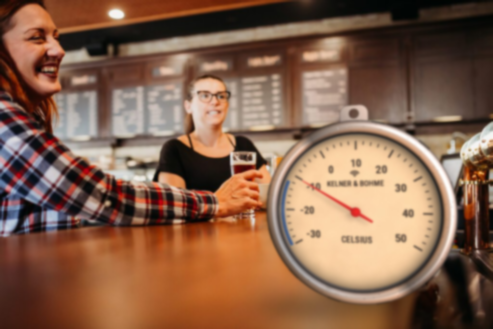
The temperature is {"value": -10, "unit": "°C"}
